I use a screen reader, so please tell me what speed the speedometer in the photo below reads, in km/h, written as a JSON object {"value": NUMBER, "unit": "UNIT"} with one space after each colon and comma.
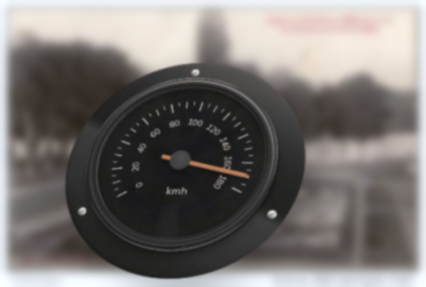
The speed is {"value": 170, "unit": "km/h"}
